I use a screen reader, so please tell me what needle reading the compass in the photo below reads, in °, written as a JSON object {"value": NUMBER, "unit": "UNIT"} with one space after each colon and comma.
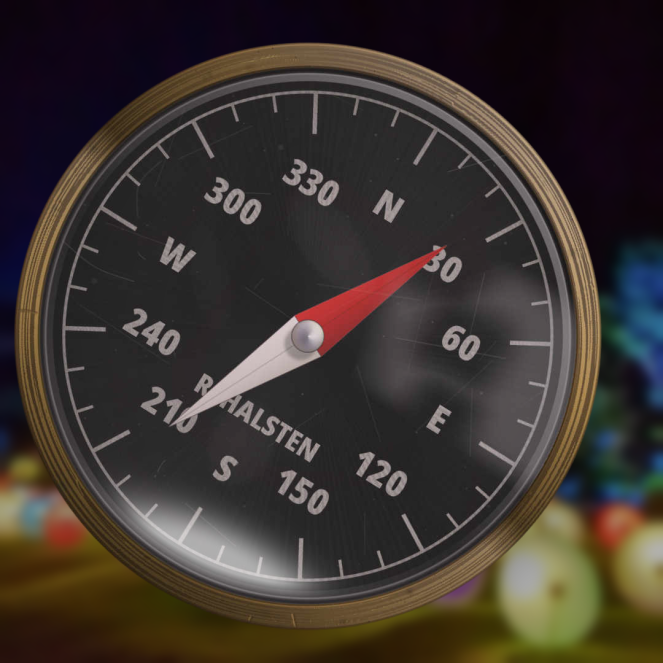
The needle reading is {"value": 25, "unit": "°"}
